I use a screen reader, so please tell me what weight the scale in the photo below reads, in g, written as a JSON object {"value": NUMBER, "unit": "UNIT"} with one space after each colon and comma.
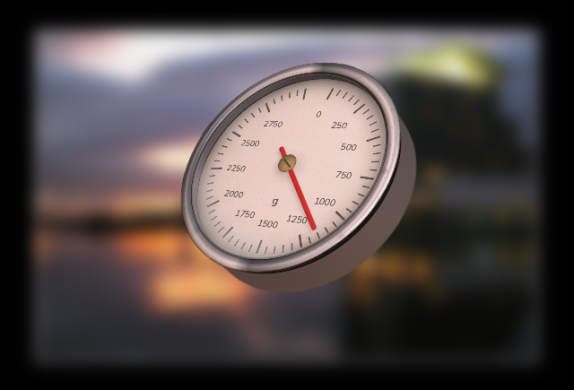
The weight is {"value": 1150, "unit": "g"}
